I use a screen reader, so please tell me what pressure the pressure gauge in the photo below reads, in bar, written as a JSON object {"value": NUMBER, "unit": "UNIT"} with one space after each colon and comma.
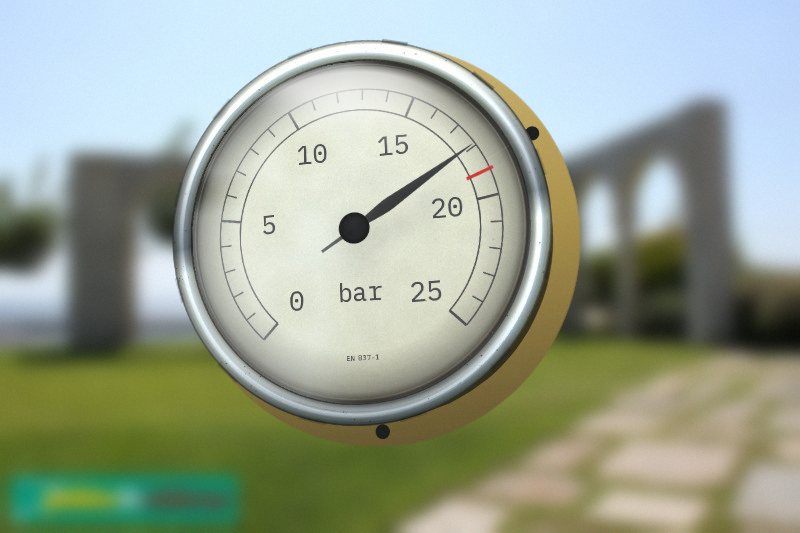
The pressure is {"value": 18, "unit": "bar"}
